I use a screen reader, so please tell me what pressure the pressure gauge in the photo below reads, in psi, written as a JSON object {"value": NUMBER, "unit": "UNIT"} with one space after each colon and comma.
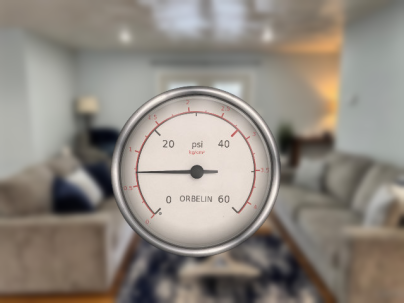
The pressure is {"value": 10, "unit": "psi"}
